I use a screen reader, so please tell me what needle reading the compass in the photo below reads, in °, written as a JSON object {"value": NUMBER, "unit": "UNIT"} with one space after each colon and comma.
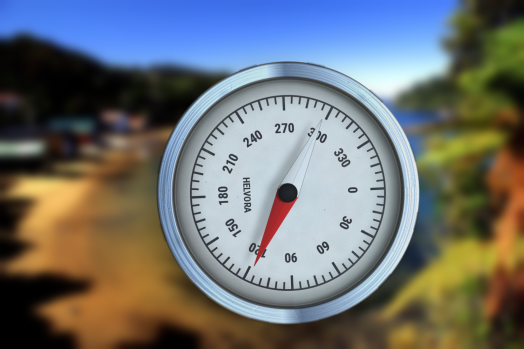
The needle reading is {"value": 117.5, "unit": "°"}
